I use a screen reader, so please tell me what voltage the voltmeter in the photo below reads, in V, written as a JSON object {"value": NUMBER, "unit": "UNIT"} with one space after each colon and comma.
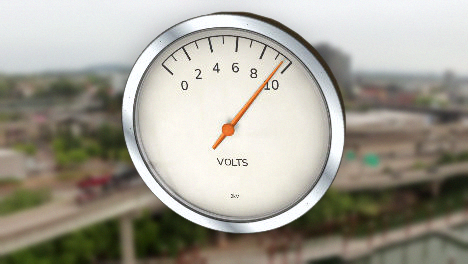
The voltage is {"value": 9.5, "unit": "V"}
